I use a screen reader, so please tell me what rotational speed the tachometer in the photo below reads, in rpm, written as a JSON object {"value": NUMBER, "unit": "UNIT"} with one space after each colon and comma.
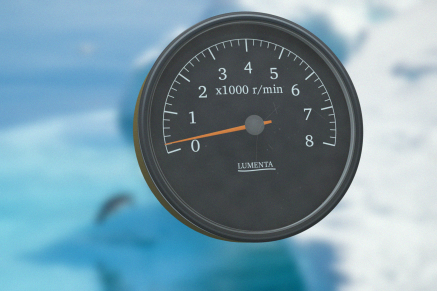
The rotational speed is {"value": 200, "unit": "rpm"}
